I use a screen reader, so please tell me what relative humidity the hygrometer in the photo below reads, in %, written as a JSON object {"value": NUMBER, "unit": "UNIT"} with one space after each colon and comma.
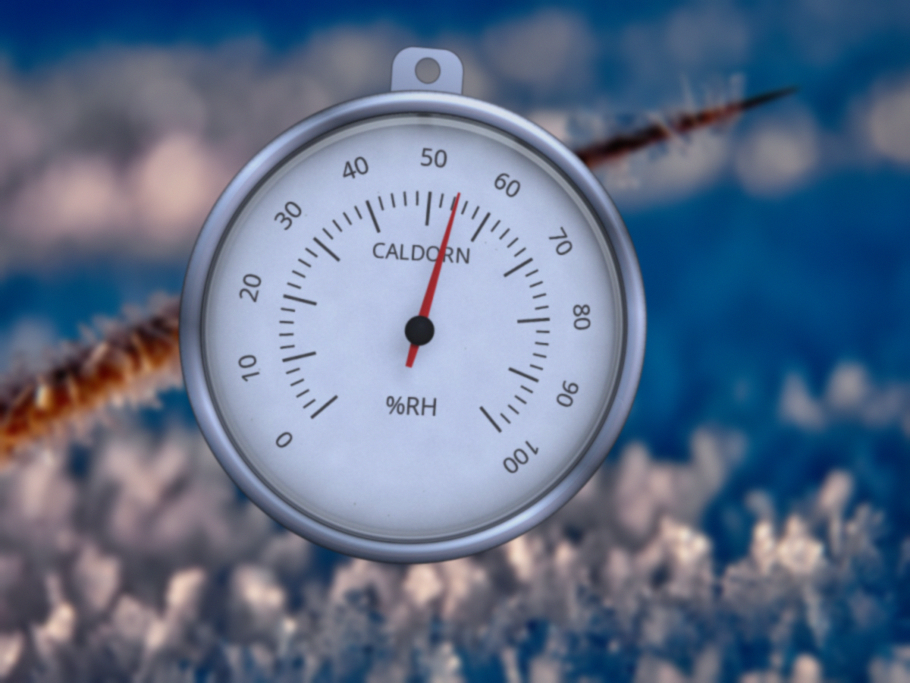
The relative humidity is {"value": 54, "unit": "%"}
